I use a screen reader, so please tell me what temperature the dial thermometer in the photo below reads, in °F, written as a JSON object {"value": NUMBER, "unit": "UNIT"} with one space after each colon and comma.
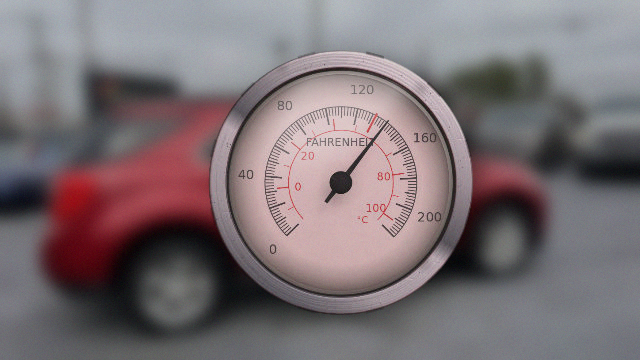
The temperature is {"value": 140, "unit": "°F"}
